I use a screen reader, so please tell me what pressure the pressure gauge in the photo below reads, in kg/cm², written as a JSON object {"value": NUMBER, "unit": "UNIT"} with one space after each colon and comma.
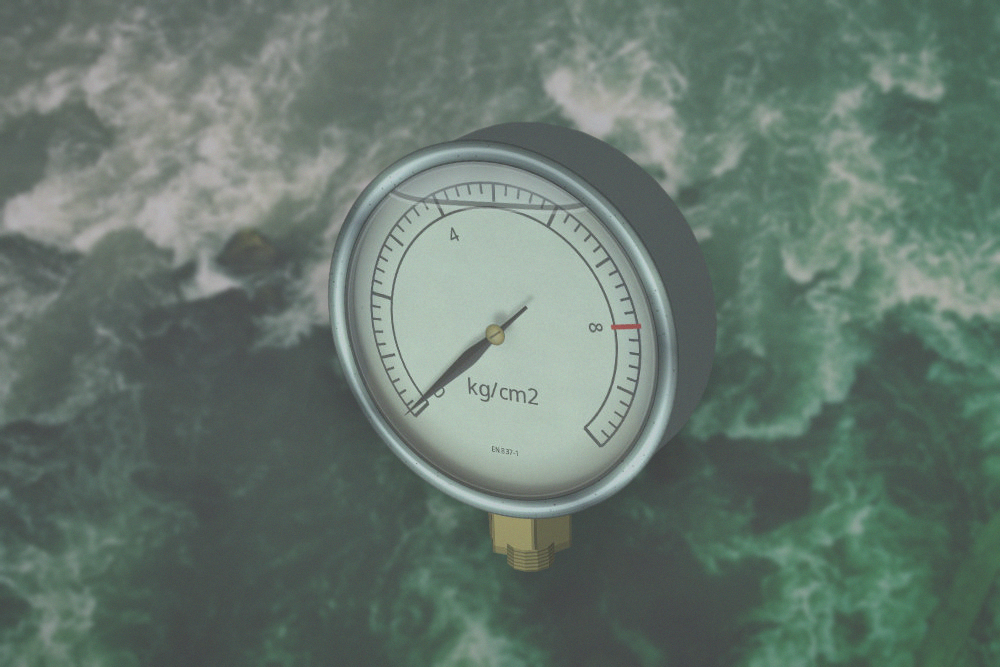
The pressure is {"value": 0.1, "unit": "kg/cm²"}
